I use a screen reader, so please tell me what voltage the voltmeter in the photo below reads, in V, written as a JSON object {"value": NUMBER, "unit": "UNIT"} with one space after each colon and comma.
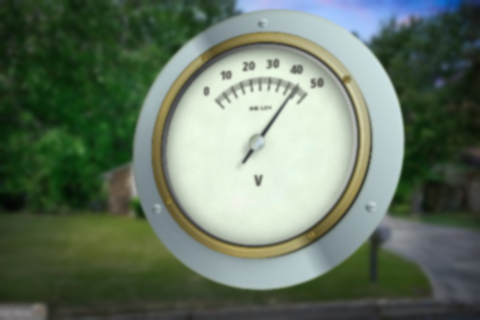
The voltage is {"value": 45, "unit": "V"}
